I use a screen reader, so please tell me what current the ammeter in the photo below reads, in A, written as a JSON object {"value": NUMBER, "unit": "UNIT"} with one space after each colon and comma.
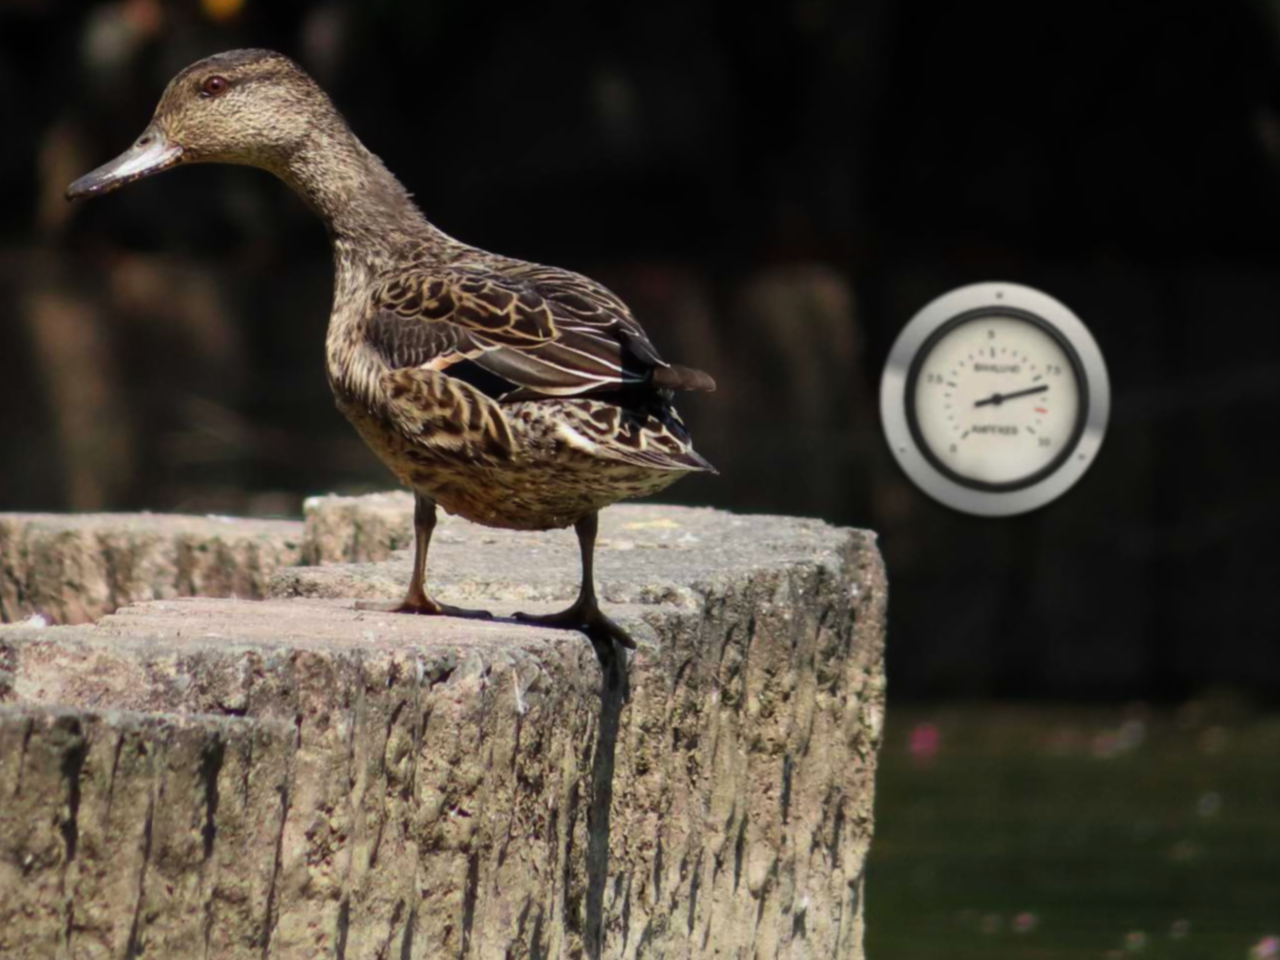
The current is {"value": 8, "unit": "A"}
